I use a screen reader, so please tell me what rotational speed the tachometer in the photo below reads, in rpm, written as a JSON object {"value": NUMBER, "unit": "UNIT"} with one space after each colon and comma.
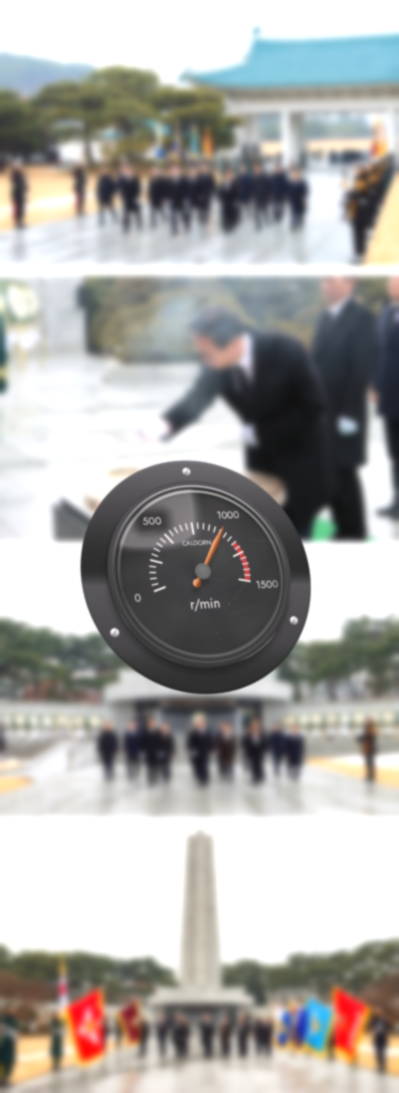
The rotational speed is {"value": 1000, "unit": "rpm"}
